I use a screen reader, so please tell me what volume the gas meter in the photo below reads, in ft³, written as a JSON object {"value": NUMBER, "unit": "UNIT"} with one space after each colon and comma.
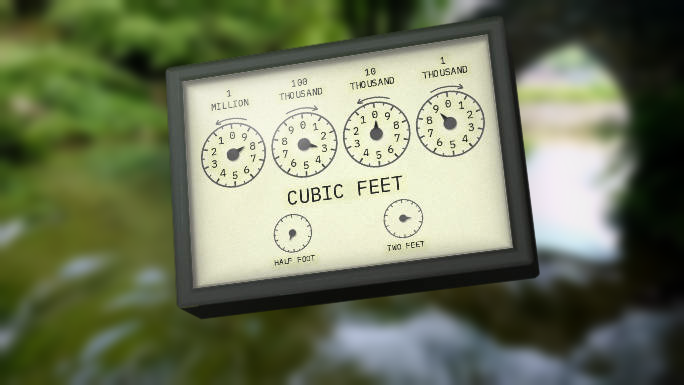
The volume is {"value": 829900, "unit": "ft³"}
